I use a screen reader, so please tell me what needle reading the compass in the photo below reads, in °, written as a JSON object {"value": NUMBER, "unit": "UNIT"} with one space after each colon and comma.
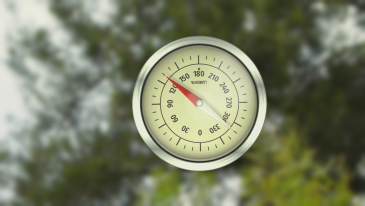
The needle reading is {"value": 130, "unit": "°"}
